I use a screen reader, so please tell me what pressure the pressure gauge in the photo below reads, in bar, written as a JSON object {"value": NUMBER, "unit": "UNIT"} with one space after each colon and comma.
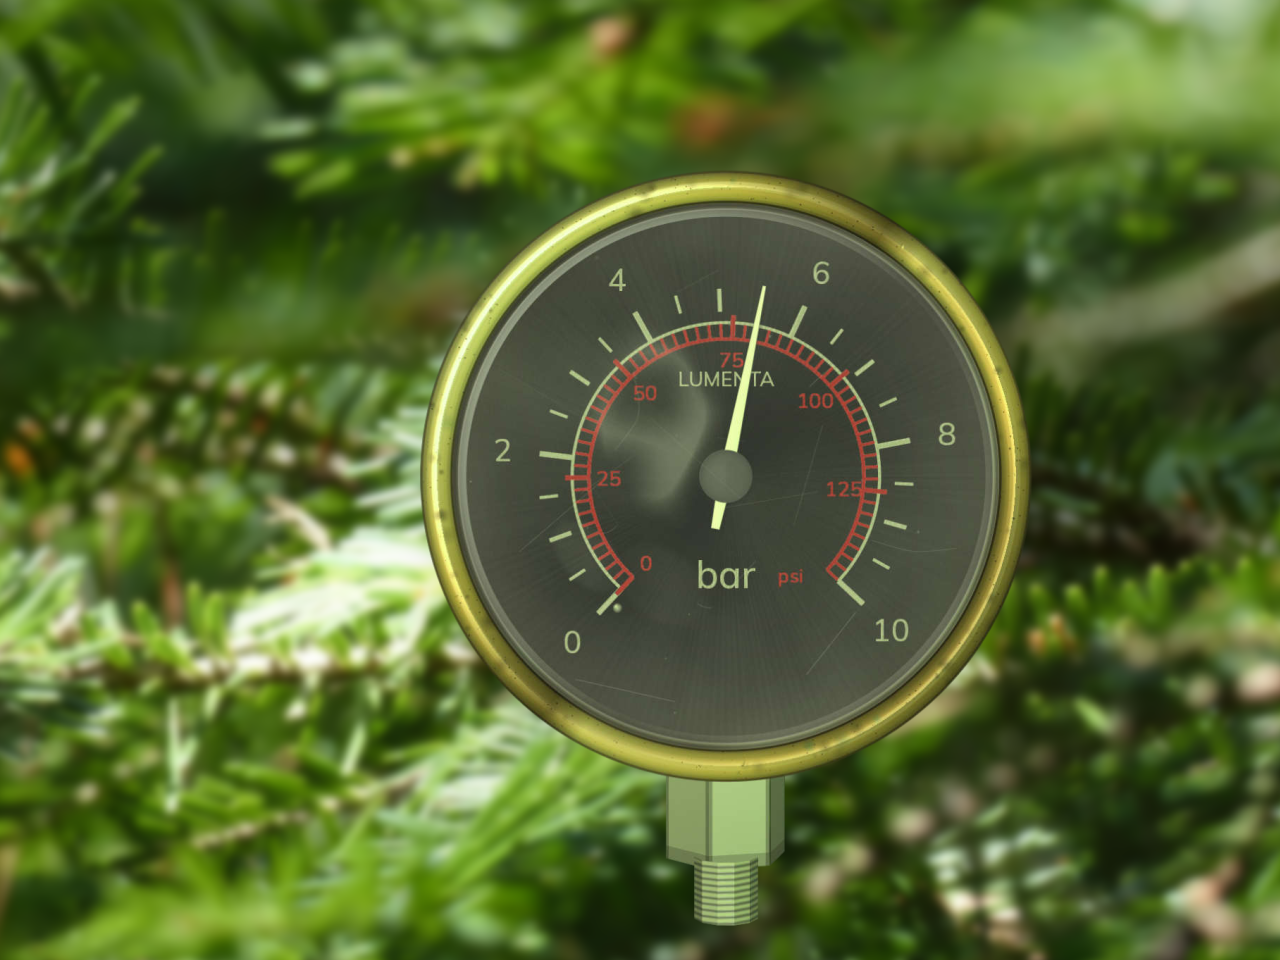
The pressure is {"value": 5.5, "unit": "bar"}
